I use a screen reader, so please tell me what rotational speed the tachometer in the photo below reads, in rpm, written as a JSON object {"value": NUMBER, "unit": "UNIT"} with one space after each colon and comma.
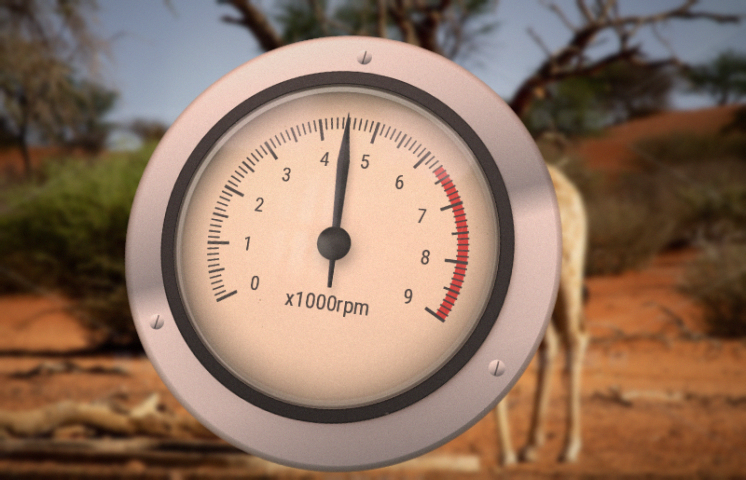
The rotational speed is {"value": 4500, "unit": "rpm"}
